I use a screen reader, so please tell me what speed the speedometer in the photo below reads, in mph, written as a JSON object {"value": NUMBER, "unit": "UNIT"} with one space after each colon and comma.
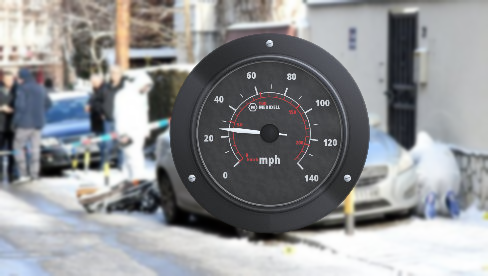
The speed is {"value": 25, "unit": "mph"}
